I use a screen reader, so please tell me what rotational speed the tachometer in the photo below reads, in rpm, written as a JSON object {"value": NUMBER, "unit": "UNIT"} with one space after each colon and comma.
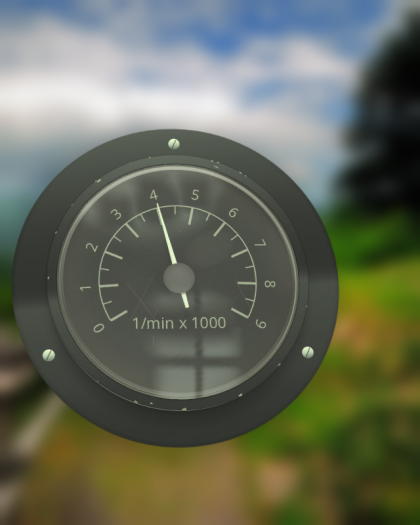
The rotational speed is {"value": 4000, "unit": "rpm"}
